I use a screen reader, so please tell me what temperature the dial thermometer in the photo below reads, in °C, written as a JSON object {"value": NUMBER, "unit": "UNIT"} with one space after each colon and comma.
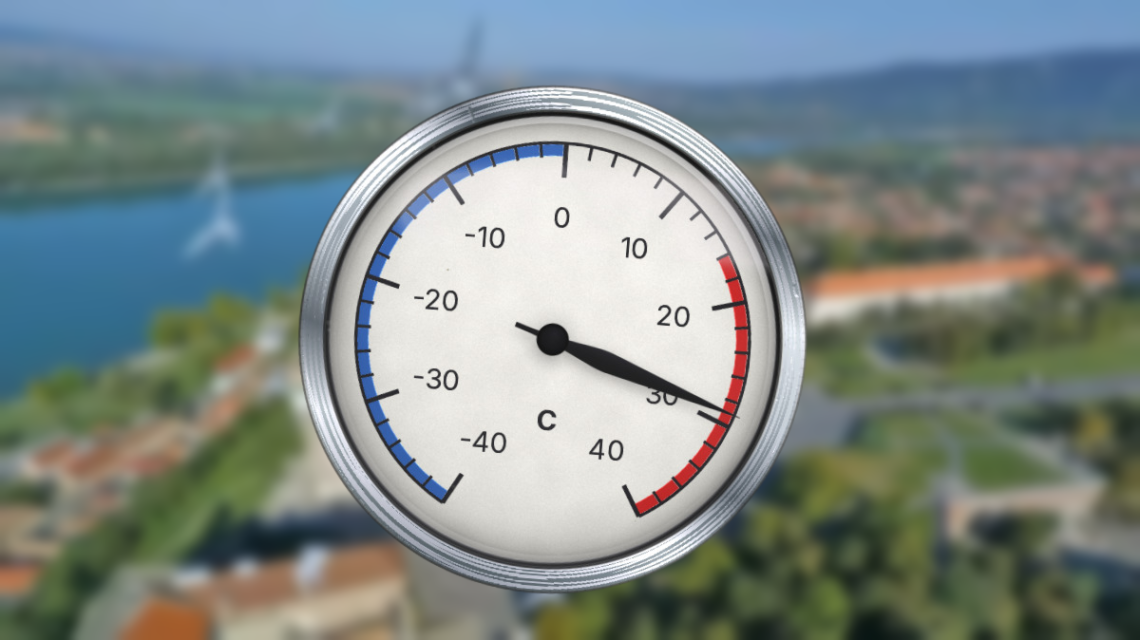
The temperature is {"value": 29, "unit": "°C"}
